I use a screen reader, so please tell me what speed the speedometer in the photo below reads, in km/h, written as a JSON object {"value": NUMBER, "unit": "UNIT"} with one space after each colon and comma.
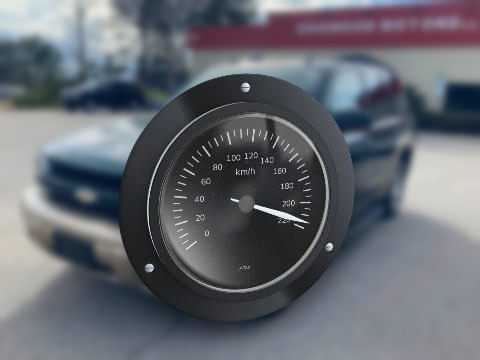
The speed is {"value": 215, "unit": "km/h"}
